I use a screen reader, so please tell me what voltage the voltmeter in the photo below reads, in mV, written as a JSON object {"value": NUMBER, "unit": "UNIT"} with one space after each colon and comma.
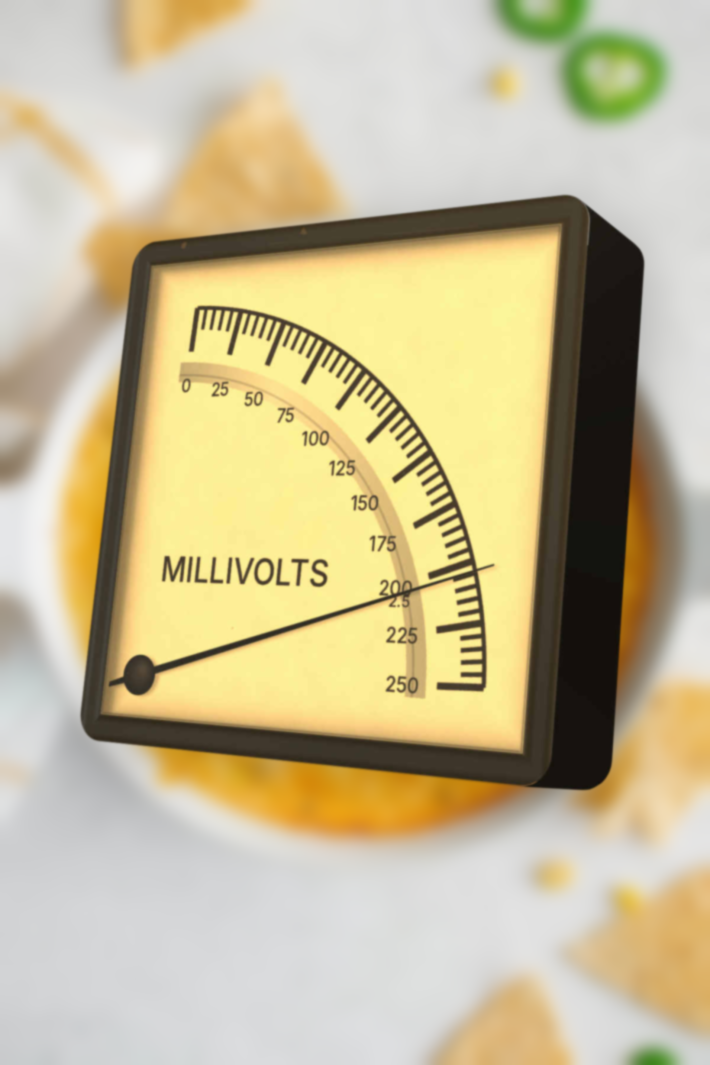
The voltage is {"value": 205, "unit": "mV"}
